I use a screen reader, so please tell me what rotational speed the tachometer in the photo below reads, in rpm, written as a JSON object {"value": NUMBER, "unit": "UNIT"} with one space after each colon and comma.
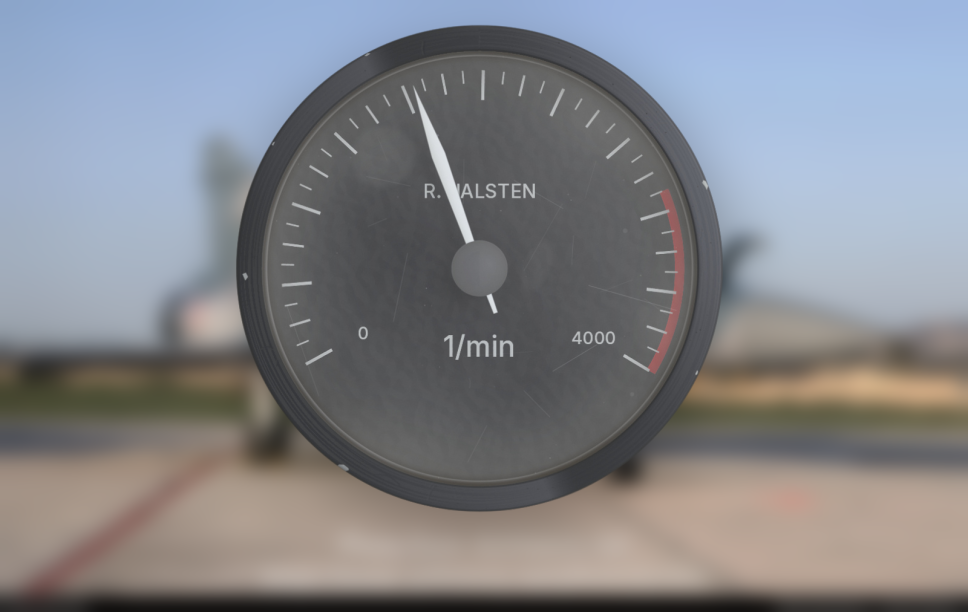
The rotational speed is {"value": 1650, "unit": "rpm"}
